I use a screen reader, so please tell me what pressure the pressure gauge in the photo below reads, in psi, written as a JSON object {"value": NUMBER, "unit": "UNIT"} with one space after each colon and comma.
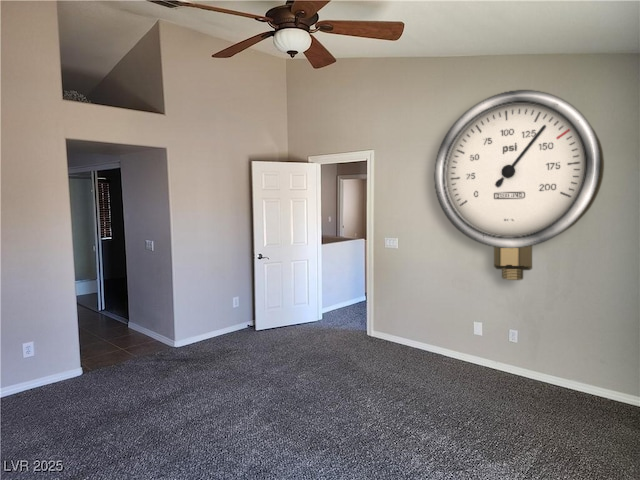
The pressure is {"value": 135, "unit": "psi"}
